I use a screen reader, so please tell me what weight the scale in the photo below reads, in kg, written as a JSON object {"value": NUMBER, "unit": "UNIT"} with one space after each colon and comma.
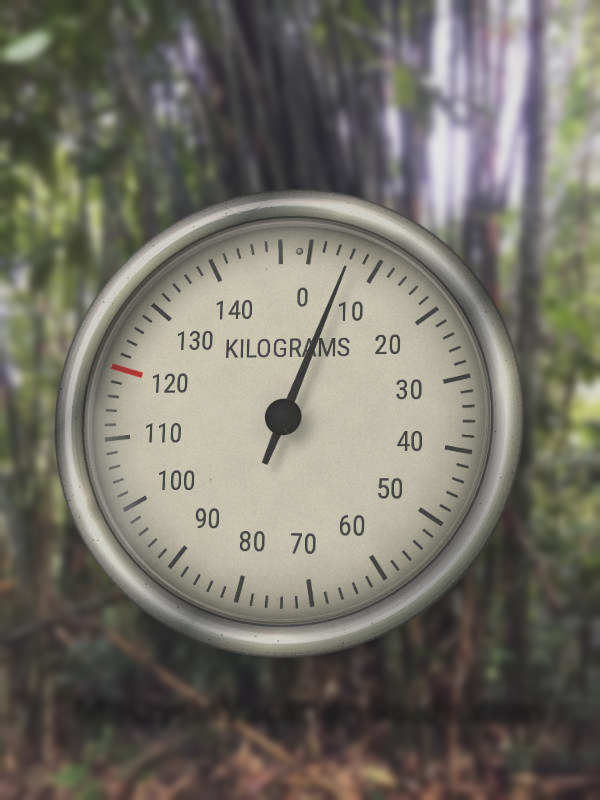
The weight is {"value": 6, "unit": "kg"}
